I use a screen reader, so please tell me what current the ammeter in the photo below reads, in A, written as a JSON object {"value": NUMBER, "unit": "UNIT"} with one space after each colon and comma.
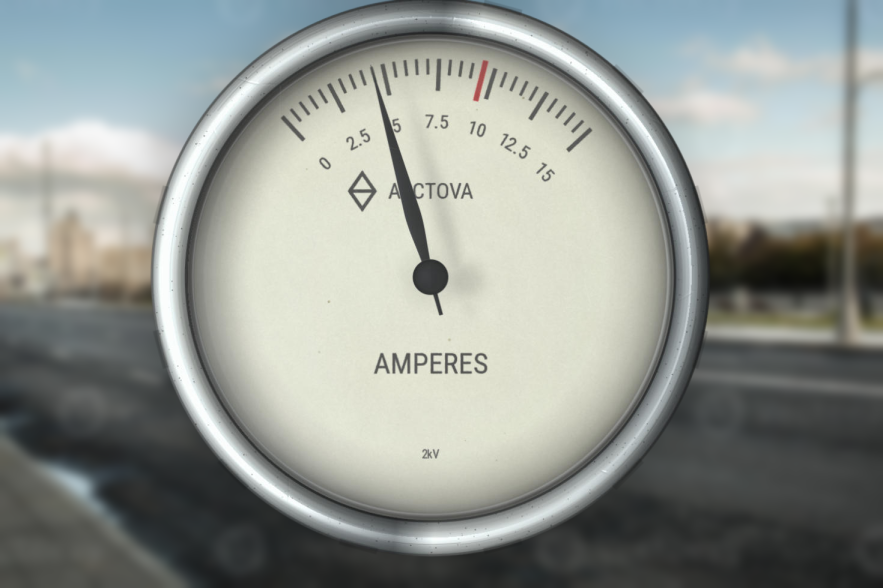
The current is {"value": 4.5, "unit": "A"}
